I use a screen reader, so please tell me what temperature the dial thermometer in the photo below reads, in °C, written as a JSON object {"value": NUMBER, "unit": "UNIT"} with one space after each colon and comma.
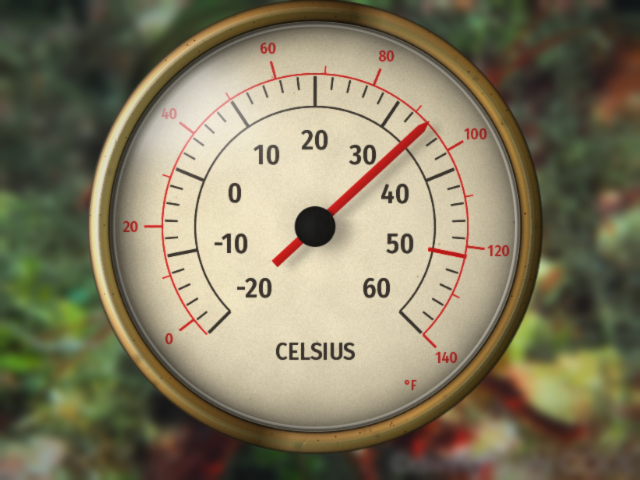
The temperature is {"value": 34, "unit": "°C"}
